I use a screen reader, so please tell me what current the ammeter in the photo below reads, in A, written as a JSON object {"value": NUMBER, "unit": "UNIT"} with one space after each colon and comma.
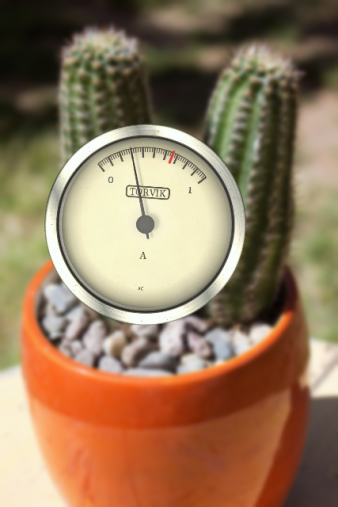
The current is {"value": 0.3, "unit": "A"}
